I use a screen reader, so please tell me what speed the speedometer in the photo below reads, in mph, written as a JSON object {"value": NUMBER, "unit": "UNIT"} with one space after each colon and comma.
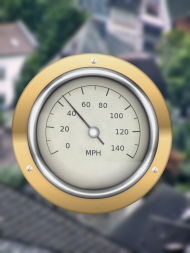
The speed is {"value": 45, "unit": "mph"}
